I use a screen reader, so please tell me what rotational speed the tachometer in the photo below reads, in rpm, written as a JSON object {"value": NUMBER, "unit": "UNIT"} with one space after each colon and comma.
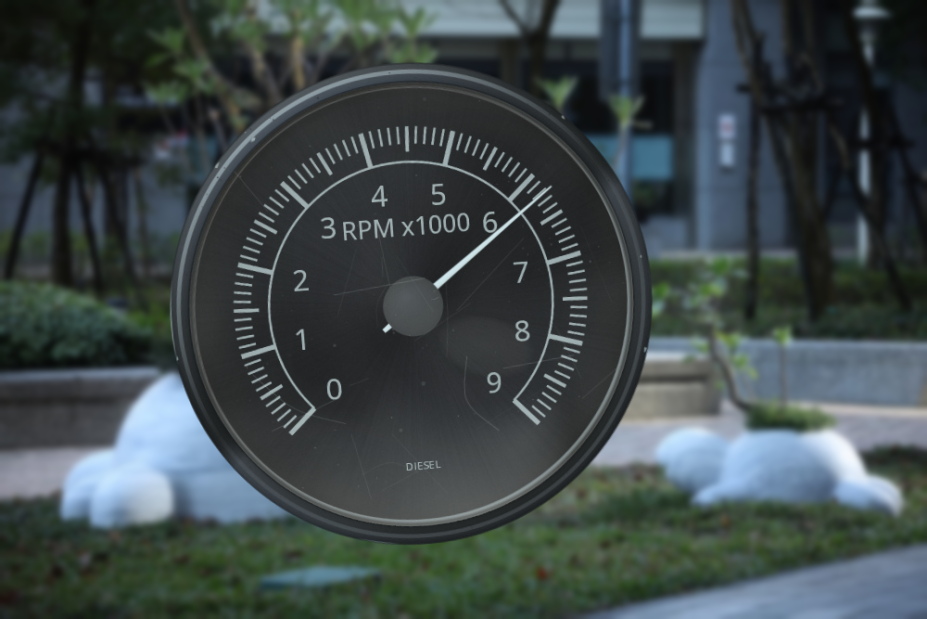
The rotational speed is {"value": 6200, "unit": "rpm"}
